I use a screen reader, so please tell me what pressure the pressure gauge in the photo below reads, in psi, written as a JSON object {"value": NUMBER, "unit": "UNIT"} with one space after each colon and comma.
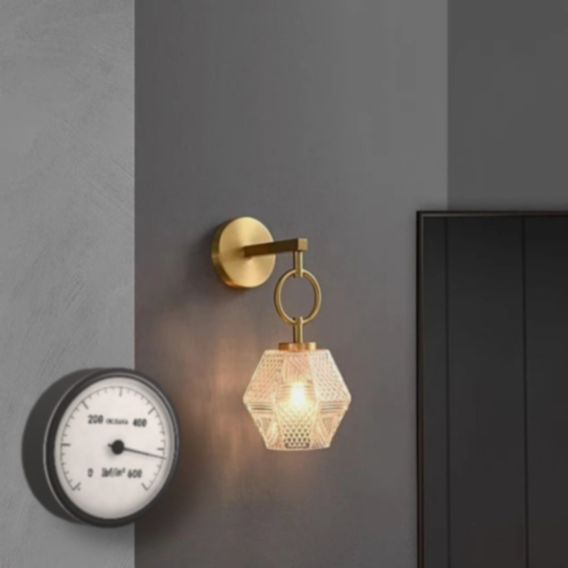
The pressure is {"value": 520, "unit": "psi"}
